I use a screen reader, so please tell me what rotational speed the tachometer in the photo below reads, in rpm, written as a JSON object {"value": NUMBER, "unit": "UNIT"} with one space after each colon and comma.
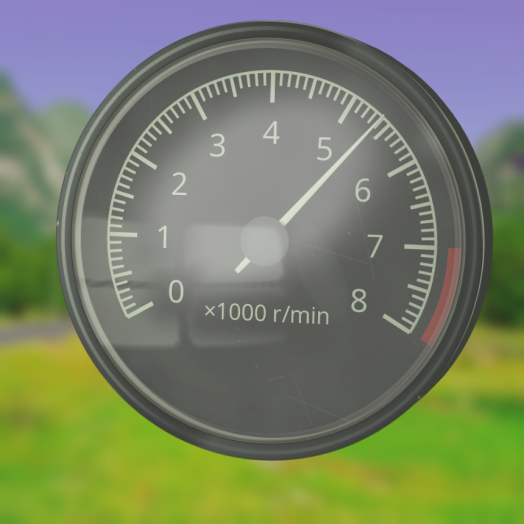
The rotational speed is {"value": 5400, "unit": "rpm"}
